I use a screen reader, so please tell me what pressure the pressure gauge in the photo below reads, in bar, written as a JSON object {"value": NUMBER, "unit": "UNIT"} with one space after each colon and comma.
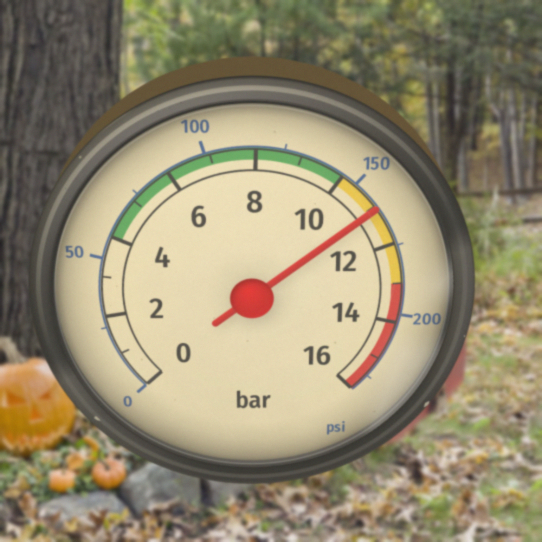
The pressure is {"value": 11, "unit": "bar"}
